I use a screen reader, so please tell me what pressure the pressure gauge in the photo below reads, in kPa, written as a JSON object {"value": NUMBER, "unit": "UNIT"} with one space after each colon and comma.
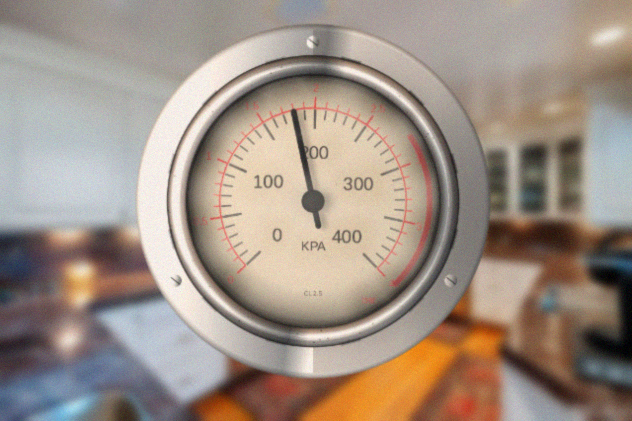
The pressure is {"value": 180, "unit": "kPa"}
